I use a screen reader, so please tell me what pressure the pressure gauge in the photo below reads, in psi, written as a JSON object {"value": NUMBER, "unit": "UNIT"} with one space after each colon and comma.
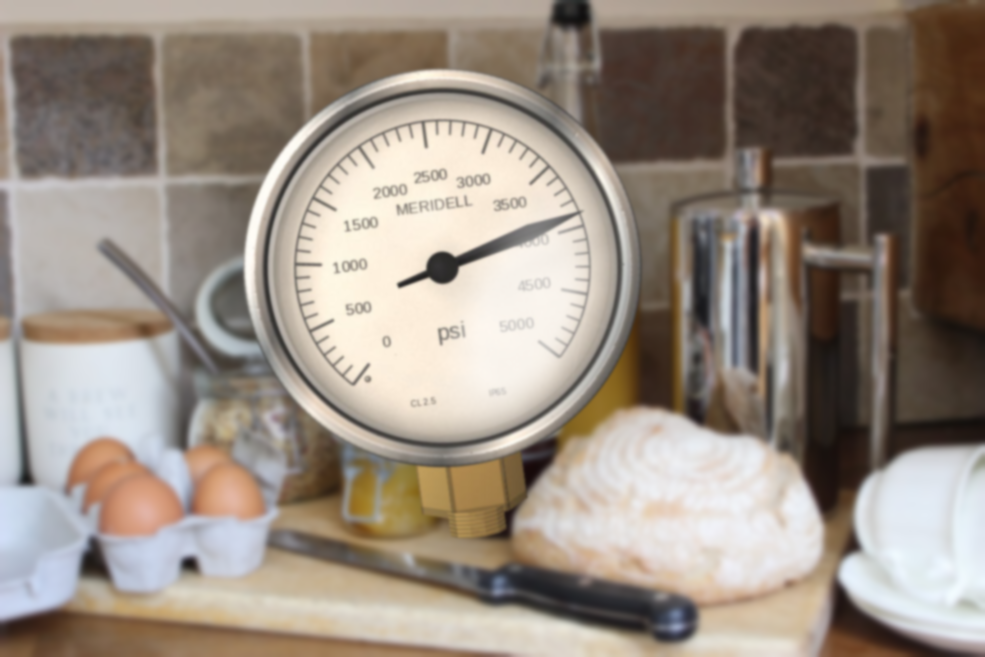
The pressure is {"value": 3900, "unit": "psi"}
